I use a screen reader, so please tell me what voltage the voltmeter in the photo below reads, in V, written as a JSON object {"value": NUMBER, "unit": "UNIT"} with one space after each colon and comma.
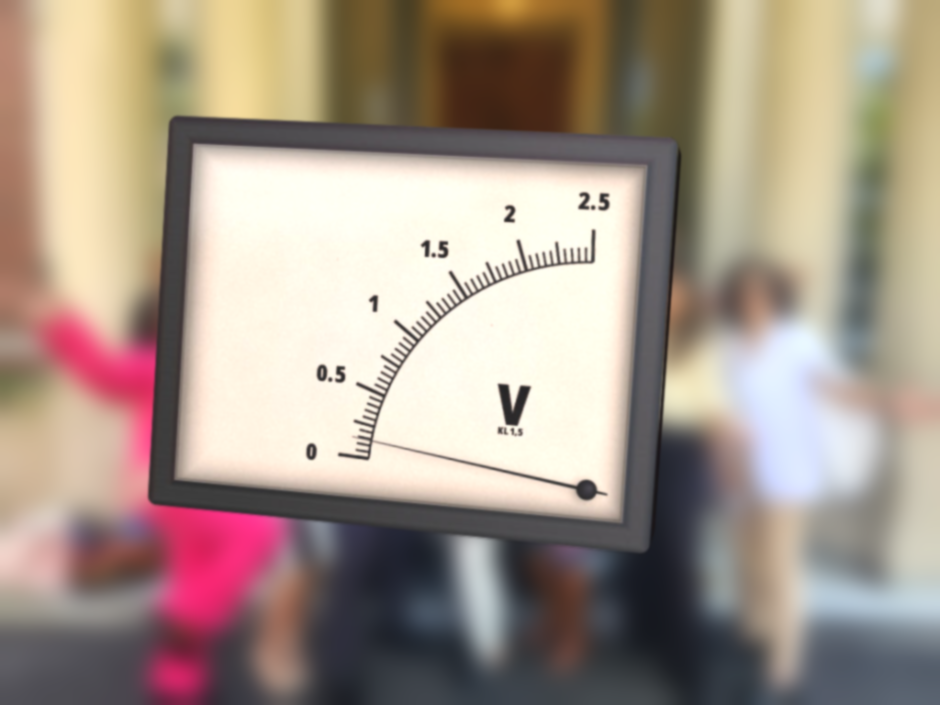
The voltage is {"value": 0.15, "unit": "V"}
